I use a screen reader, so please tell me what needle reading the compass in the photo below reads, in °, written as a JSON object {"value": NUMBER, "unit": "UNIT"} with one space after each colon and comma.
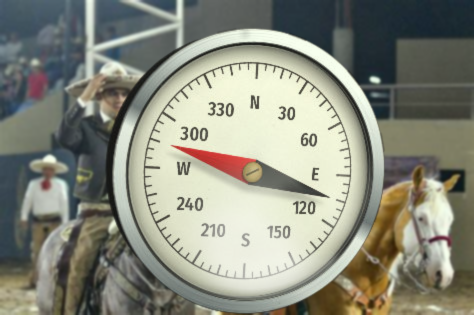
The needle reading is {"value": 285, "unit": "°"}
